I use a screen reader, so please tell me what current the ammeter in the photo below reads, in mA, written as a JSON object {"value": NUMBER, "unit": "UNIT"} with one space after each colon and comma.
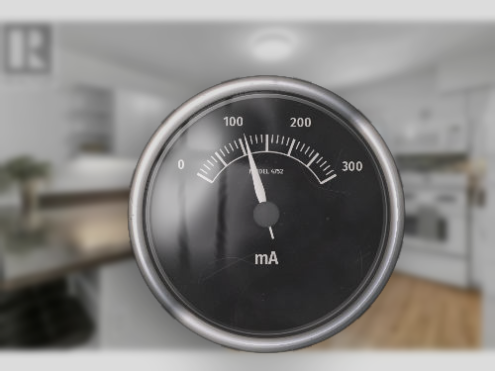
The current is {"value": 110, "unit": "mA"}
